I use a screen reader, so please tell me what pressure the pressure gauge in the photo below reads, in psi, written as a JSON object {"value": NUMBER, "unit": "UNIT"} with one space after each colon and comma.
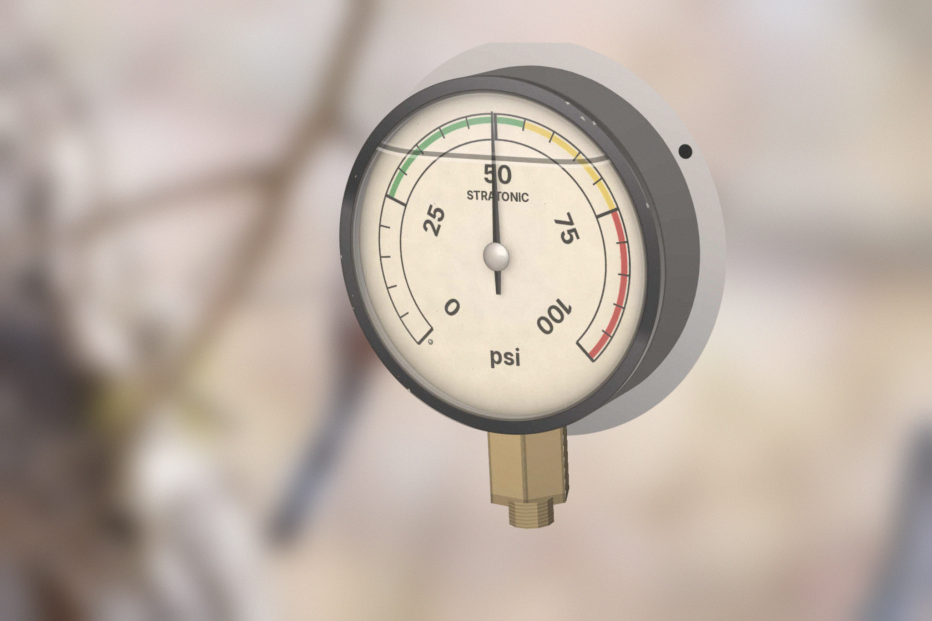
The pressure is {"value": 50, "unit": "psi"}
